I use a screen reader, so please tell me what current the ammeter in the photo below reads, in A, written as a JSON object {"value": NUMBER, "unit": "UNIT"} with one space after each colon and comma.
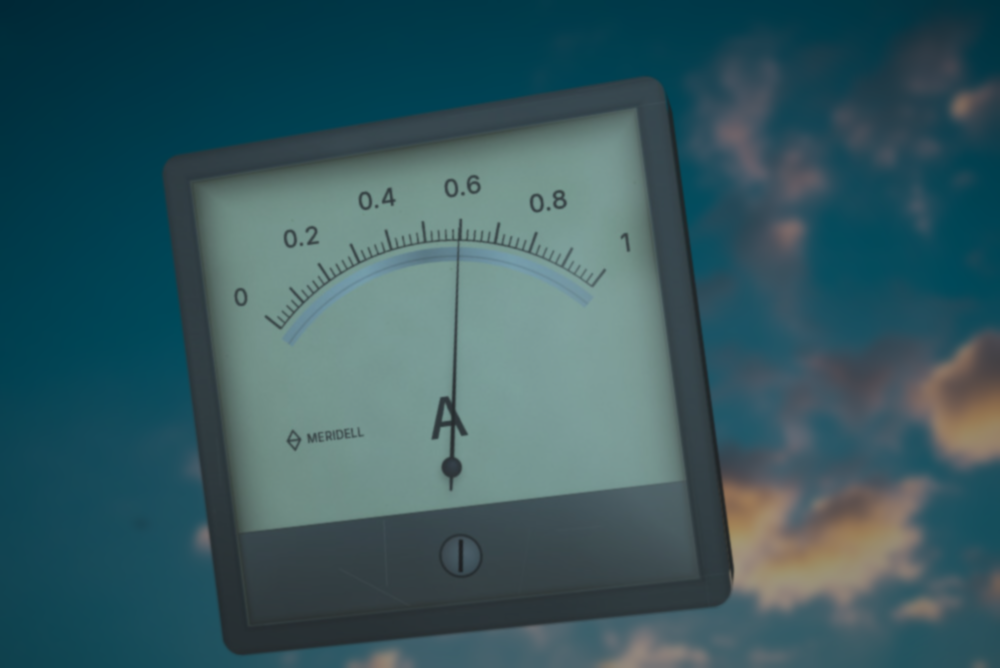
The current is {"value": 0.6, "unit": "A"}
